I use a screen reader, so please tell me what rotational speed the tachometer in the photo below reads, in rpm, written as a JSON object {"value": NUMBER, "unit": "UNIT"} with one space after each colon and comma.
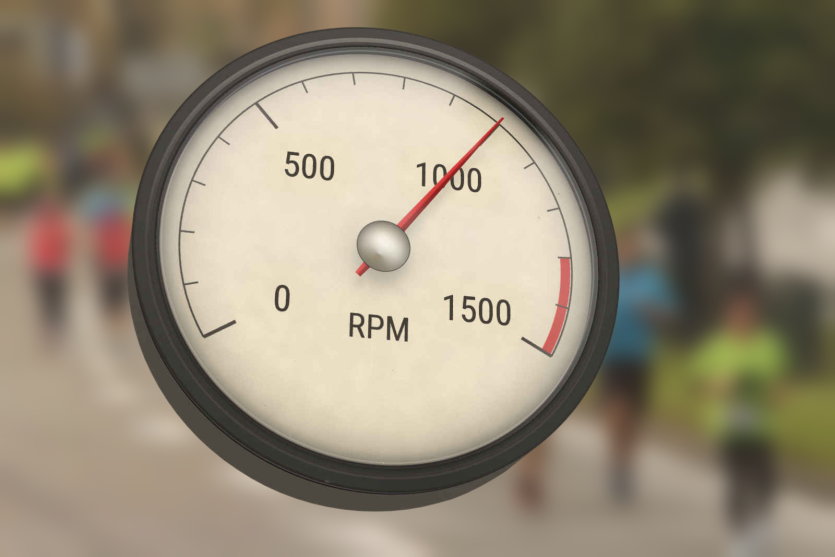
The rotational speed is {"value": 1000, "unit": "rpm"}
